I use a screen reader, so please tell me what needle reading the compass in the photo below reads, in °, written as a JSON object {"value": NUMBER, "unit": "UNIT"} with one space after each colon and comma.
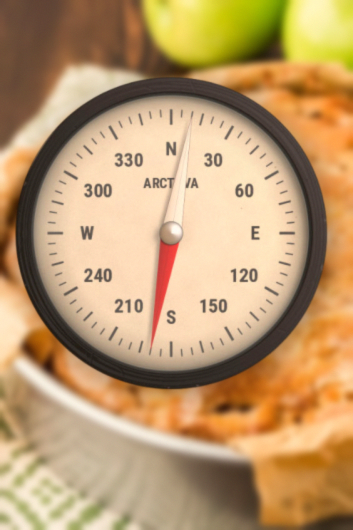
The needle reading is {"value": 190, "unit": "°"}
